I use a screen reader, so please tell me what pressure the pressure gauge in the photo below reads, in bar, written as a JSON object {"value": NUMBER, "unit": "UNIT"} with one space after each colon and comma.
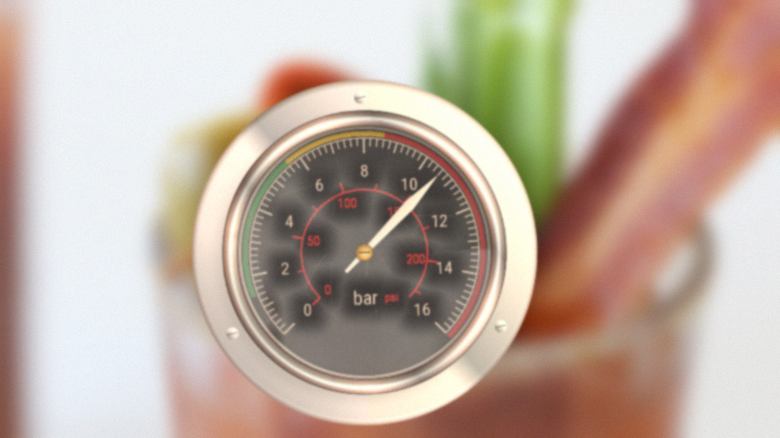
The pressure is {"value": 10.6, "unit": "bar"}
